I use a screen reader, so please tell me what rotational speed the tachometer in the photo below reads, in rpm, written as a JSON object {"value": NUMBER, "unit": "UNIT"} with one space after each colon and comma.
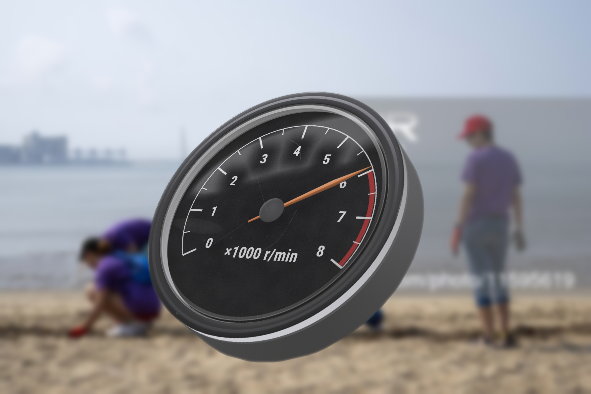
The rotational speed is {"value": 6000, "unit": "rpm"}
